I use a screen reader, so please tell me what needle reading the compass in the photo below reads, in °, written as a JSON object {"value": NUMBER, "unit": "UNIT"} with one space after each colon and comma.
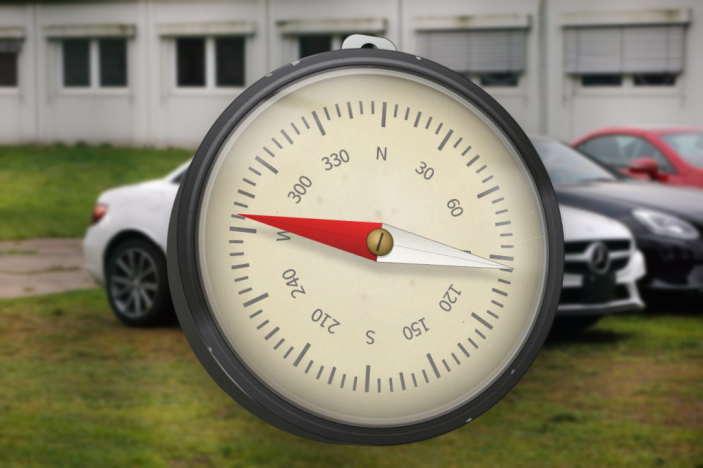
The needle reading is {"value": 275, "unit": "°"}
